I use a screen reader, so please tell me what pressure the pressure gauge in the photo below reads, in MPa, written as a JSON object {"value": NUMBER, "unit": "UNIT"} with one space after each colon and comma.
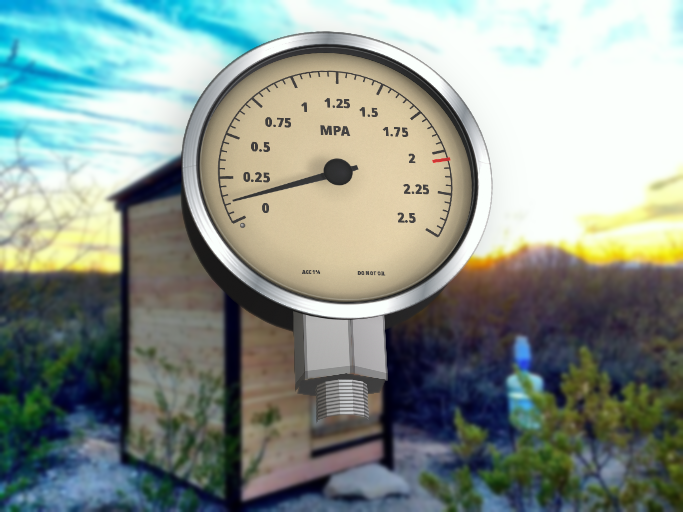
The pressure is {"value": 0.1, "unit": "MPa"}
